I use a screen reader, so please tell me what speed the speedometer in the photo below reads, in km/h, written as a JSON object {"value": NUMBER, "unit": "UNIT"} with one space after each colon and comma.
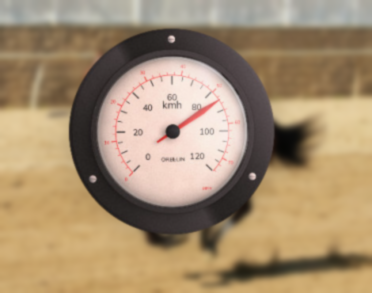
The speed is {"value": 85, "unit": "km/h"}
